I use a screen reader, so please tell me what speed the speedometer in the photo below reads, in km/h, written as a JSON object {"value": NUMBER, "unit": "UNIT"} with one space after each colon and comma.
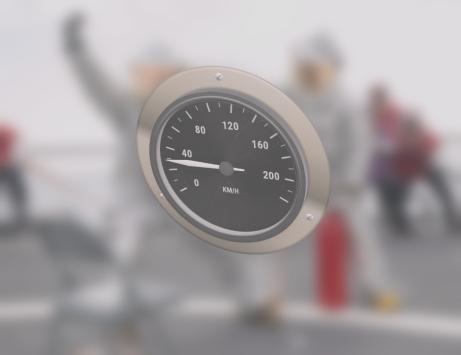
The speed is {"value": 30, "unit": "km/h"}
